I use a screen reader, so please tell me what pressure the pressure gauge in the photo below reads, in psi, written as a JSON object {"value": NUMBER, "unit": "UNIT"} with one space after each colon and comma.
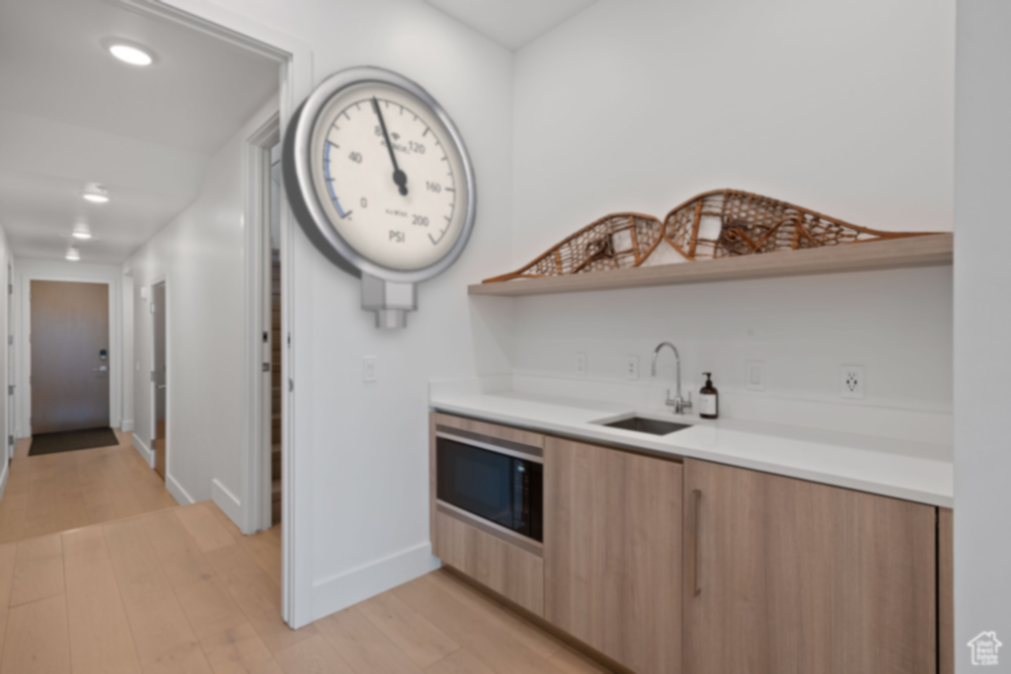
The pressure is {"value": 80, "unit": "psi"}
